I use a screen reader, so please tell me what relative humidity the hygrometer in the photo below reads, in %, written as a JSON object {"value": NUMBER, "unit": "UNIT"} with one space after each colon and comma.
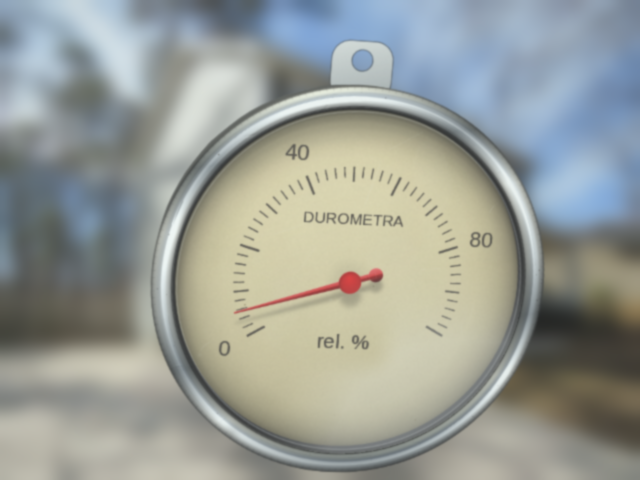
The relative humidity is {"value": 6, "unit": "%"}
